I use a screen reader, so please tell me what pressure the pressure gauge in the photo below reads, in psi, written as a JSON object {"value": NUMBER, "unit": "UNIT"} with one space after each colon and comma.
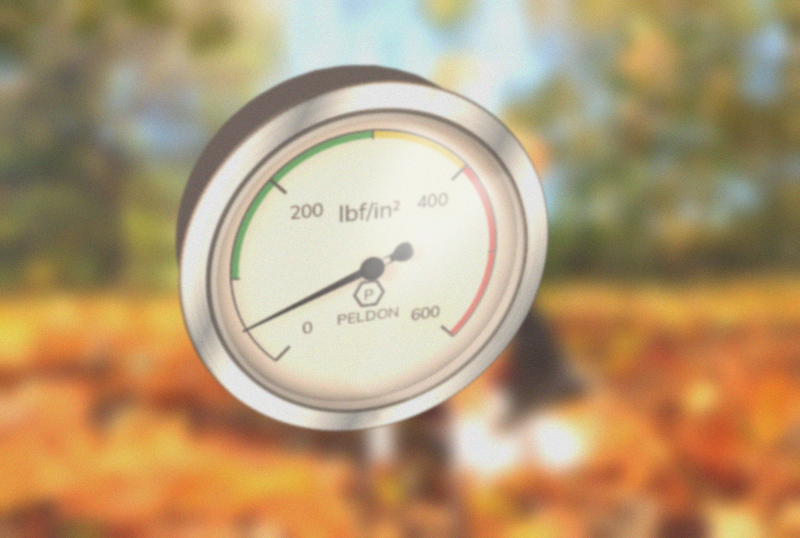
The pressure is {"value": 50, "unit": "psi"}
